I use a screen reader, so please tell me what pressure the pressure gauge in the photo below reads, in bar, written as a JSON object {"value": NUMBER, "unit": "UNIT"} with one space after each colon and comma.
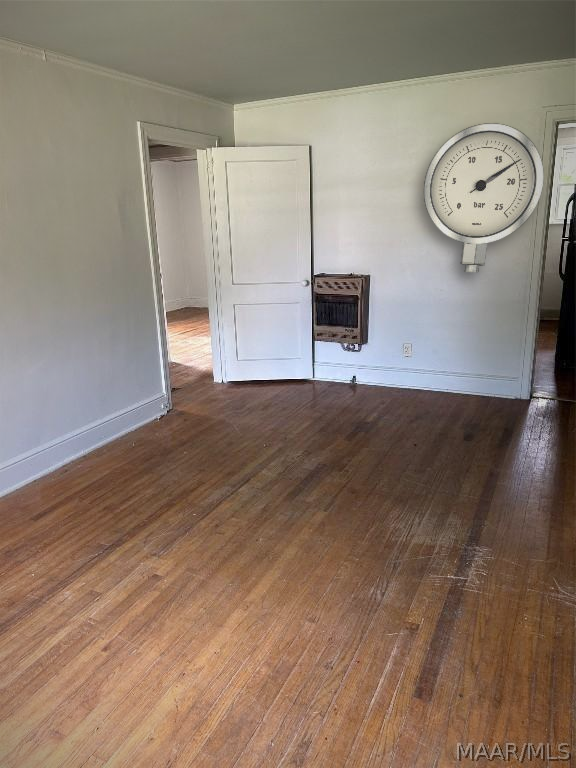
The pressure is {"value": 17.5, "unit": "bar"}
